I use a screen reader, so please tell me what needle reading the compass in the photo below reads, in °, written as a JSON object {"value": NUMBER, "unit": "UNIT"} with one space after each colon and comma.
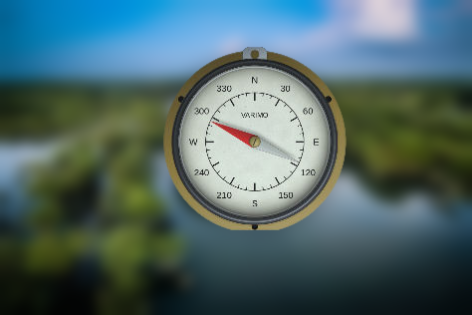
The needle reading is {"value": 295, "unit": "°"}
